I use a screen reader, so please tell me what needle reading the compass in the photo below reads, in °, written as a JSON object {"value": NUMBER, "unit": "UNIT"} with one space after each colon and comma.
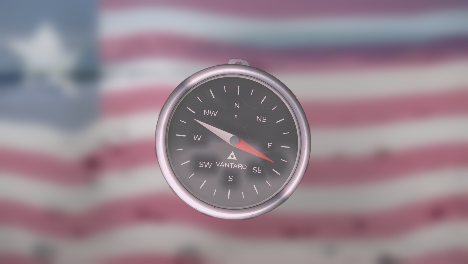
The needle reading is {"value": 112.5, "unit": "°"}
